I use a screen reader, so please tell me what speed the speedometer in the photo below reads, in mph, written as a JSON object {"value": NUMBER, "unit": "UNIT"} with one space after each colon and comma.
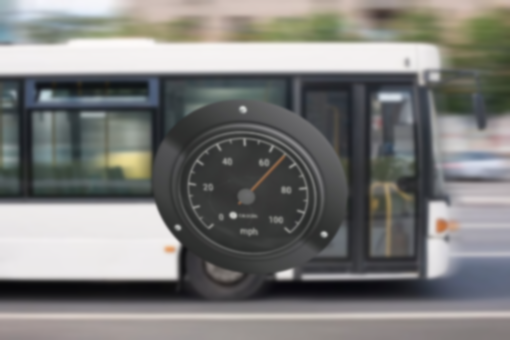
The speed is {"value": 65, "unit": "mph"}
